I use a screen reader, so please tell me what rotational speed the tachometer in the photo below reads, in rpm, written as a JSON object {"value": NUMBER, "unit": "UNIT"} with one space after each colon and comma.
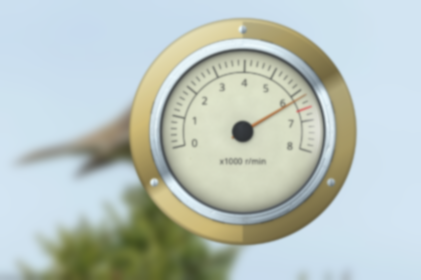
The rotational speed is {"value": 6200, "unit": "rpm"}
